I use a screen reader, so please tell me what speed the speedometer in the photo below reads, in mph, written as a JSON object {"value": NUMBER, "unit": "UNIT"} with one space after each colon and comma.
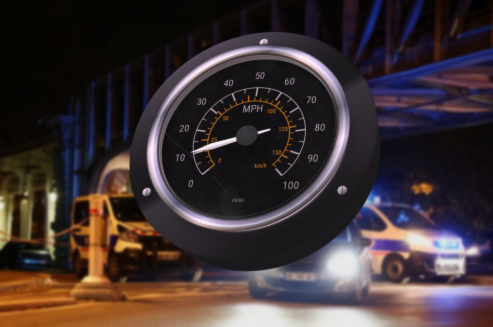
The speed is {"value": 10, "unit": "mph"}
